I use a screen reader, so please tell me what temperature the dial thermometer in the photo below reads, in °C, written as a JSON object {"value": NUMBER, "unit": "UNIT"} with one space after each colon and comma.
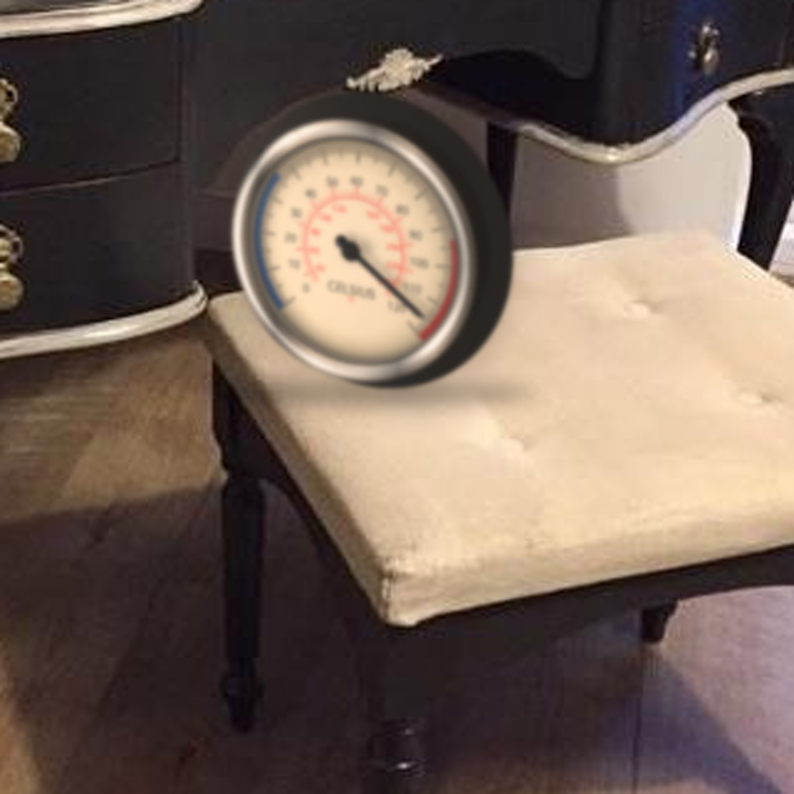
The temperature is {"value": 115, "unit": "°C"}
